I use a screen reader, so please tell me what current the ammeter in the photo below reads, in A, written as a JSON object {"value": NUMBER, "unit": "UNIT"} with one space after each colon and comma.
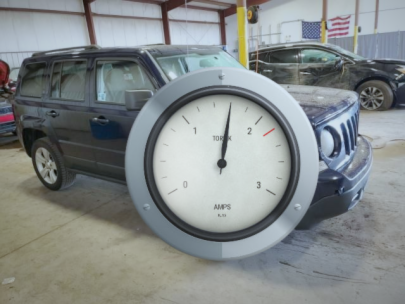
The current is {"value": 1.6, "unit": "A"}
